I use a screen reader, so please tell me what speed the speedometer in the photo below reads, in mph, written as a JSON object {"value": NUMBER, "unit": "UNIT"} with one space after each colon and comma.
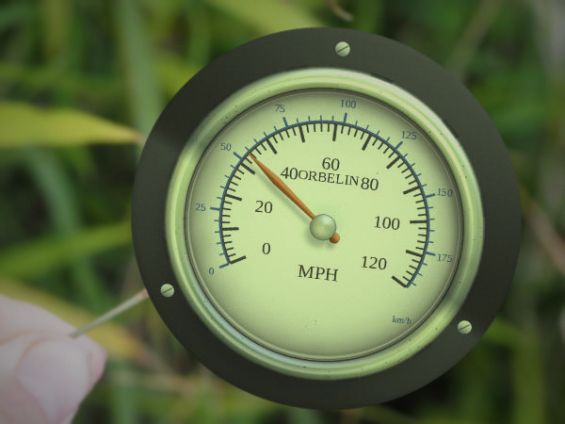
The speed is {"value": 34, "unit": "mph"}
